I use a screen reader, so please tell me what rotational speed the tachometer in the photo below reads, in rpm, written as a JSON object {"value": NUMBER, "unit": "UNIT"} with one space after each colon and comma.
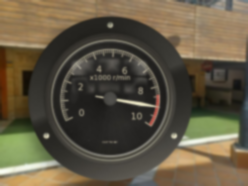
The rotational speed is {"value": 9000, "unit": "rpm"}
